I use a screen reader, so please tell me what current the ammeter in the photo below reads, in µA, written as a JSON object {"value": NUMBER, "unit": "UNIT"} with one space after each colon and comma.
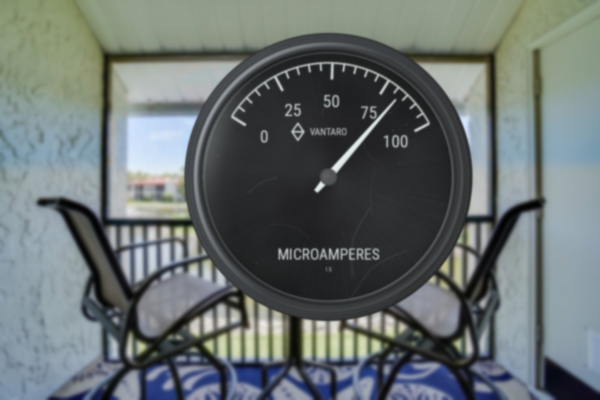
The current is {"value": 82.5, "unit": "µA"}
